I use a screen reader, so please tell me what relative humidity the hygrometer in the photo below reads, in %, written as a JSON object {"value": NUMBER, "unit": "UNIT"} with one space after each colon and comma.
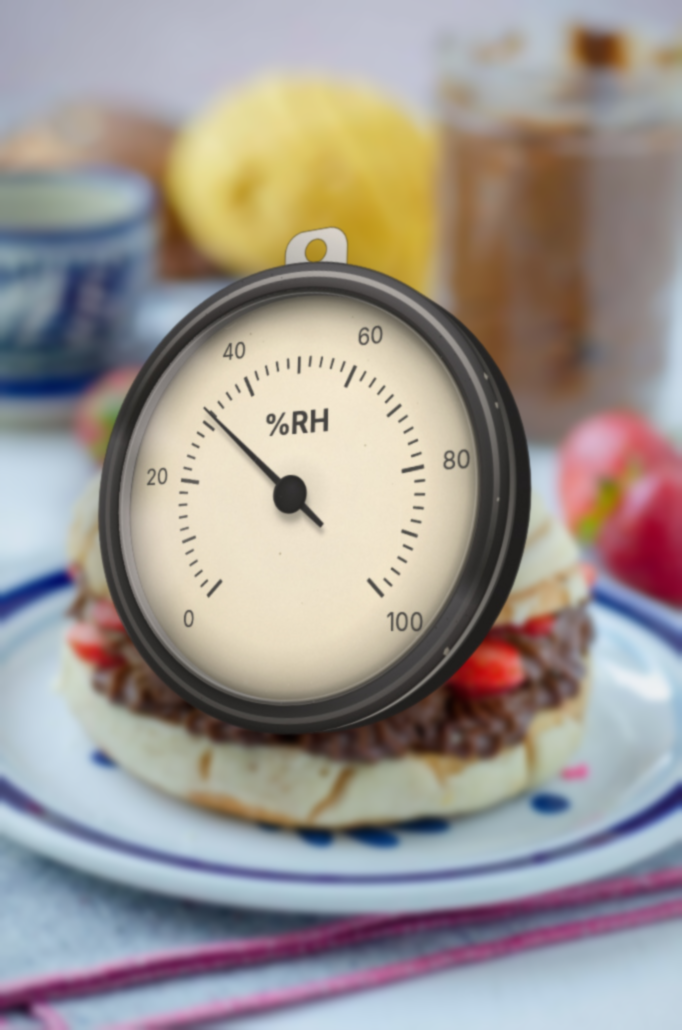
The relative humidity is {"value": 32, "unit": "%"}
